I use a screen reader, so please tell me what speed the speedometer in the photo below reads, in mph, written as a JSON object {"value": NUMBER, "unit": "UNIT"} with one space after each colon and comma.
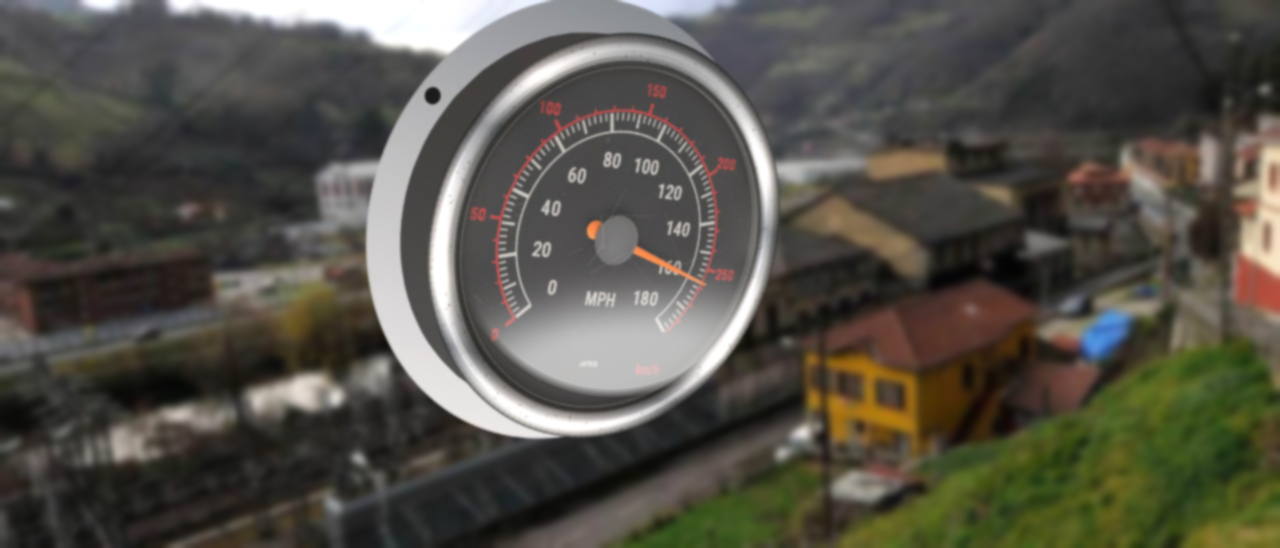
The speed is {"value": 160, "unit": "mph"}
